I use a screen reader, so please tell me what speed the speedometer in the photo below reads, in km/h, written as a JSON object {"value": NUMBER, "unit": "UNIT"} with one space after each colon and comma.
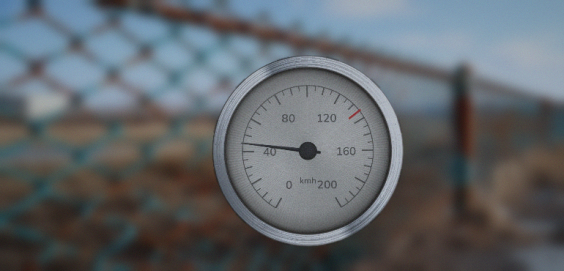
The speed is {"value": 45, "unit": "km/h"}
